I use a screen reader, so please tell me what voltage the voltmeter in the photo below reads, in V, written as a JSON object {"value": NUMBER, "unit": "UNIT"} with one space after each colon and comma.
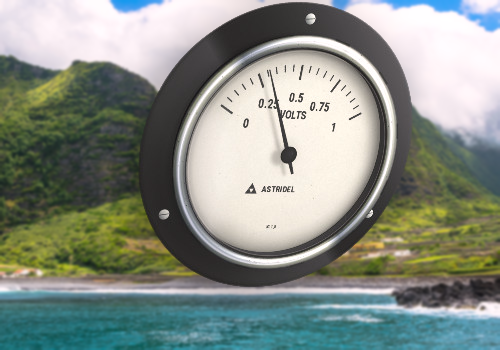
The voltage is {"value": 0.3, "unit": "V"}
